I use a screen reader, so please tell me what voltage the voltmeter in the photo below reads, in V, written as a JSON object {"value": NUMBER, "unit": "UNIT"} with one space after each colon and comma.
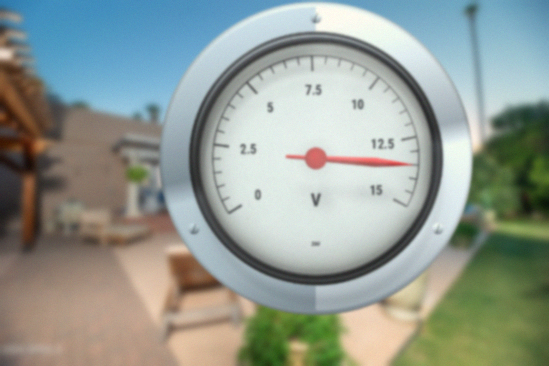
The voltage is {"value": 13.5, "unit": "V"}
